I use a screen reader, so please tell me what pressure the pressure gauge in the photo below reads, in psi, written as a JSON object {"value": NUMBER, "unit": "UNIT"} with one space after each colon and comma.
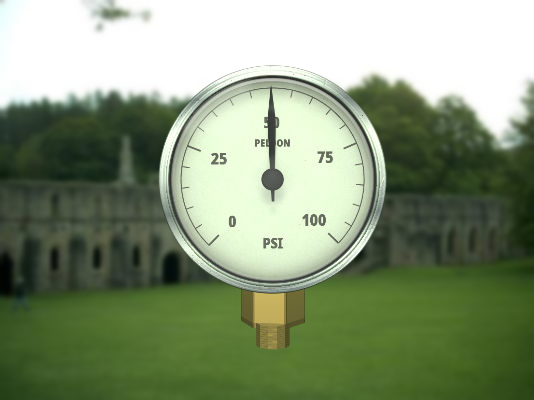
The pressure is {"value": 50, "unit": "psi"}
